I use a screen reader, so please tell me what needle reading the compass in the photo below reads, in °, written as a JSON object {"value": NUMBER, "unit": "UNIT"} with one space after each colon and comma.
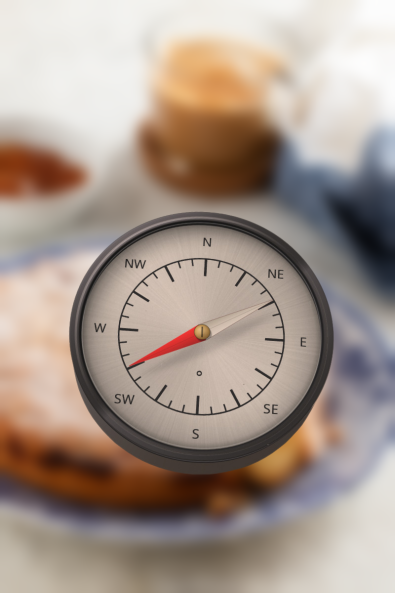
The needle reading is {"value": 240, "unit": "°"}
